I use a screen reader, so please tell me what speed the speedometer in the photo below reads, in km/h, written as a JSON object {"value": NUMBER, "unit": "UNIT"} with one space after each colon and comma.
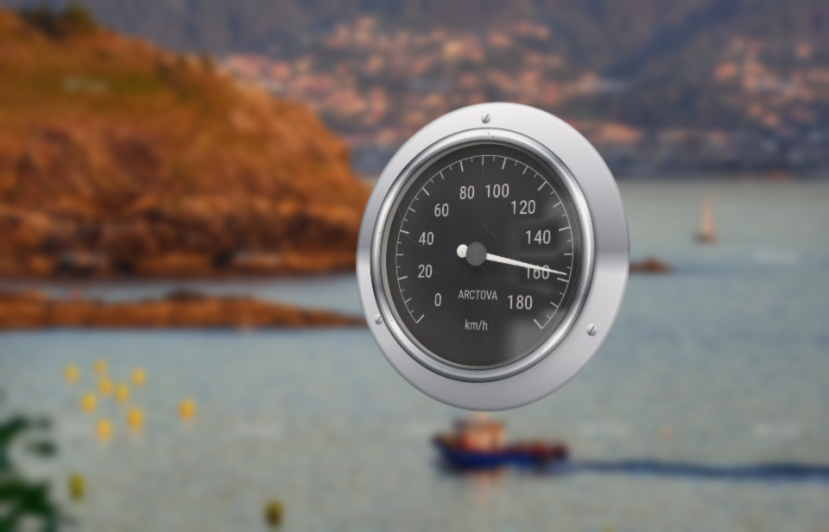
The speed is {"value": 157.5, "unit": "km/h"}
